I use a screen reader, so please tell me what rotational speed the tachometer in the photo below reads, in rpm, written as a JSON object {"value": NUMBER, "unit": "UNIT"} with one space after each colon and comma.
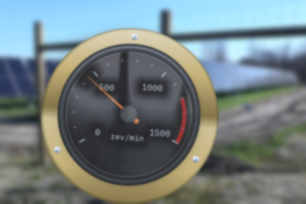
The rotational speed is {"value": 450, "unit": "rpm"}
